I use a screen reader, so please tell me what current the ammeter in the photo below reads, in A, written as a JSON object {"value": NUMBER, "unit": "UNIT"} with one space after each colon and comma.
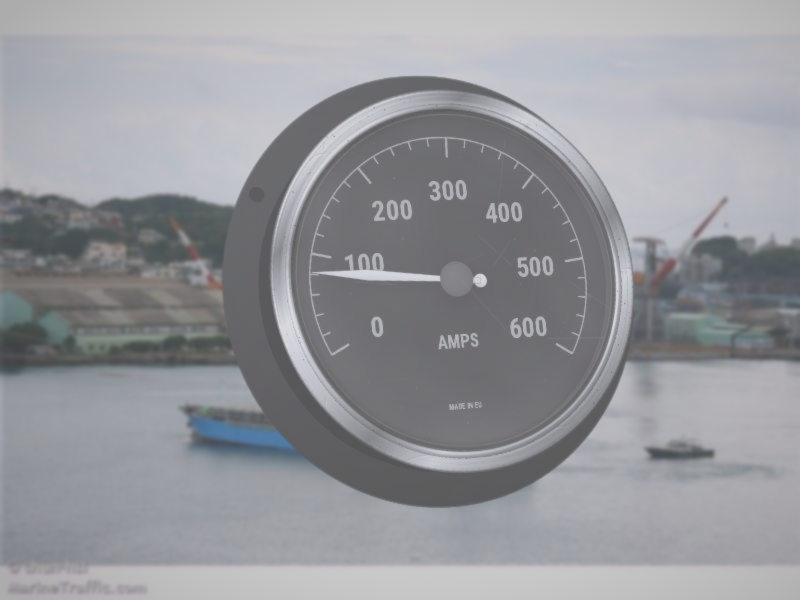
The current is {"value": 80, "unit": "A"}
